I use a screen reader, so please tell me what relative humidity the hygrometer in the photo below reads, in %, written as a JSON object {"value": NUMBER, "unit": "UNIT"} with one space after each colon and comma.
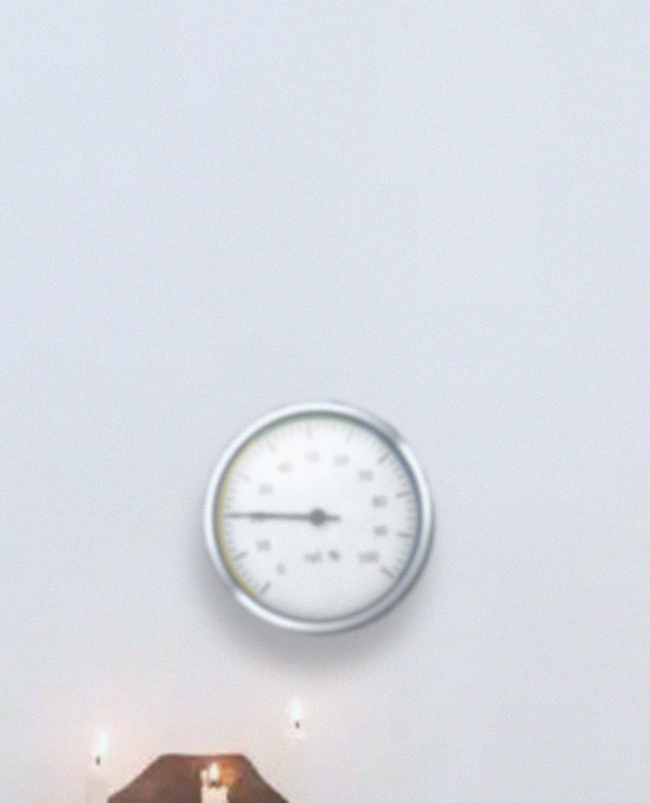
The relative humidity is {"value": 20, "unit": "%"}
